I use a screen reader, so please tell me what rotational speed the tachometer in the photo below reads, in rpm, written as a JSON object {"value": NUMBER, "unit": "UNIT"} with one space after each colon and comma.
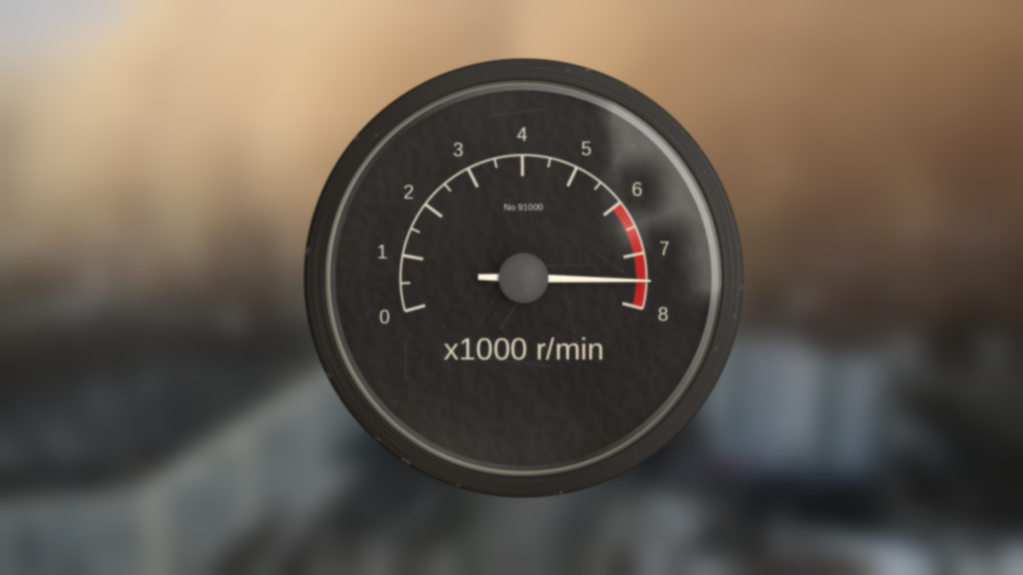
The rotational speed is {"value": 7500, "unit": "rpm"}
